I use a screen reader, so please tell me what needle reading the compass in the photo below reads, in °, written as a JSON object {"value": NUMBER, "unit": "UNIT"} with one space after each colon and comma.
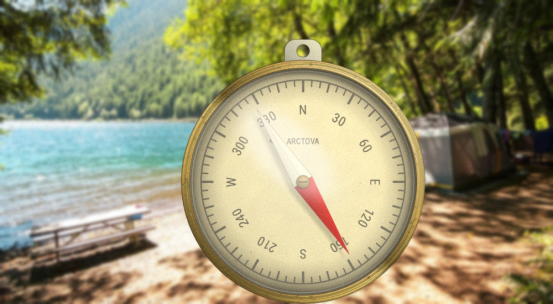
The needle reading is {"value": 147.5, "unit": "°"}
